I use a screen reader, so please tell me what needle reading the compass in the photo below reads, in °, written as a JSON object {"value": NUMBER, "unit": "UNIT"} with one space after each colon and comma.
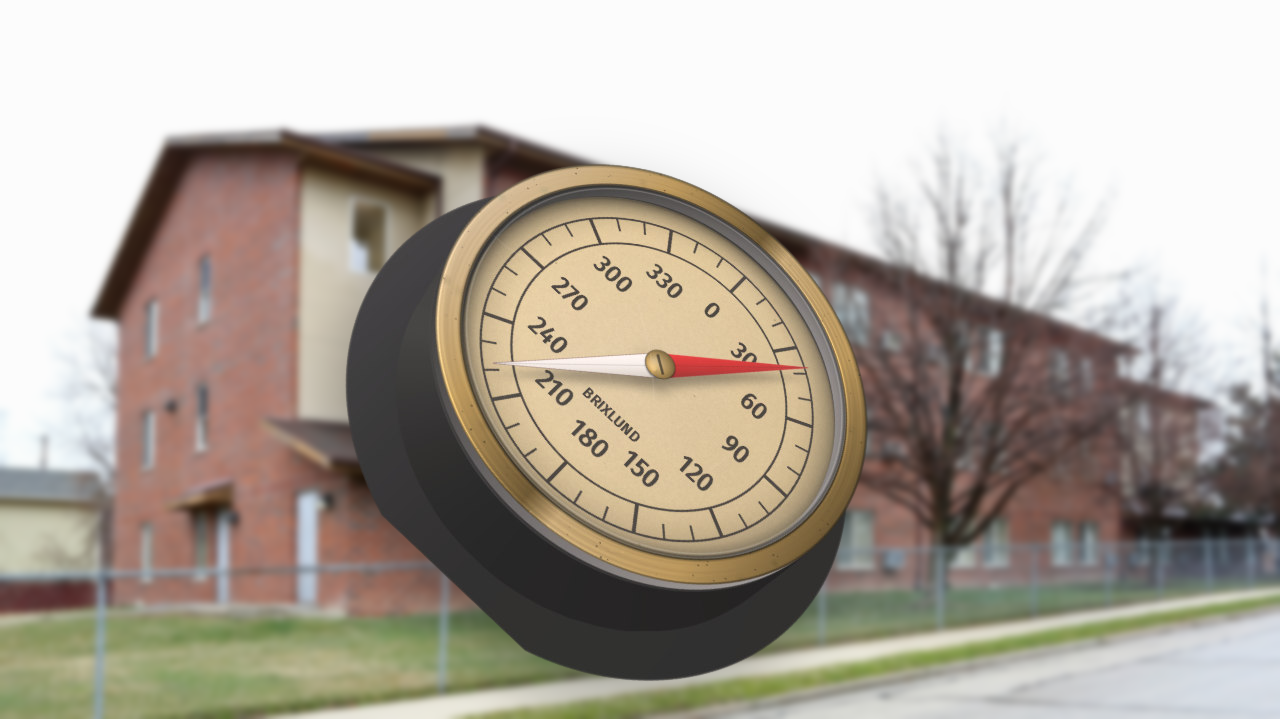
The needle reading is {"value": 40, "unit": "°"}
